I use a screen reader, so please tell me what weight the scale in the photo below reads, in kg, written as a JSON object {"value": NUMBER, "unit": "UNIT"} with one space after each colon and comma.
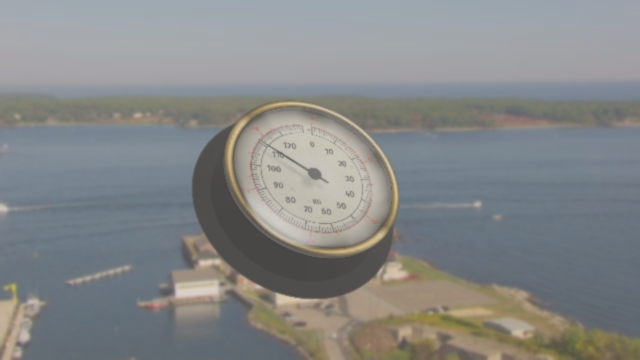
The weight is {"value": 110, "unit": "kg"}
